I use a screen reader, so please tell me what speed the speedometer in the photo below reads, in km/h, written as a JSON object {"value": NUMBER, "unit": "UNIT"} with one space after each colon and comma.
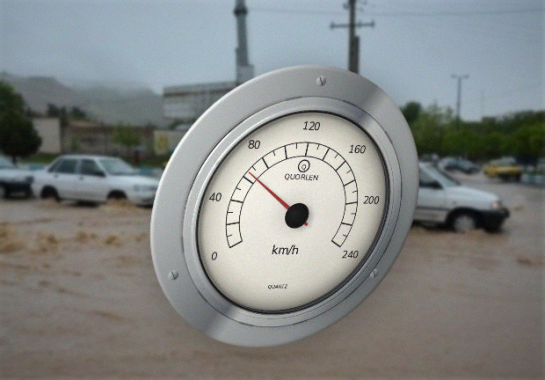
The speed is {"value": 65, "unit": "km/h"}
